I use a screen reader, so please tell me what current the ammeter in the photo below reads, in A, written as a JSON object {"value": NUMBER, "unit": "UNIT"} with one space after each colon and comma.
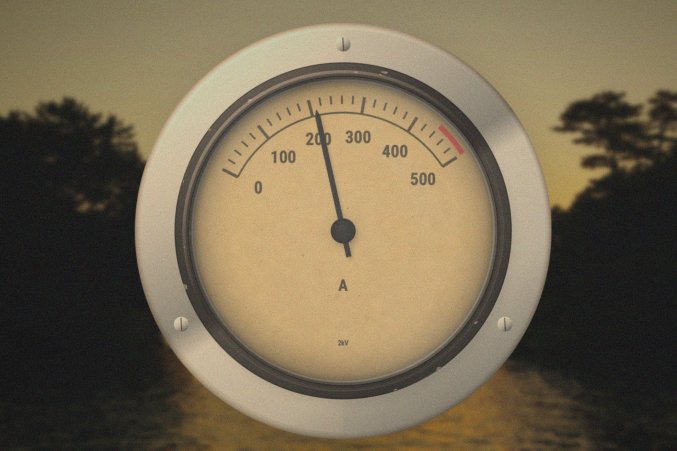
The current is {"value": 210, "unit": "A"}
